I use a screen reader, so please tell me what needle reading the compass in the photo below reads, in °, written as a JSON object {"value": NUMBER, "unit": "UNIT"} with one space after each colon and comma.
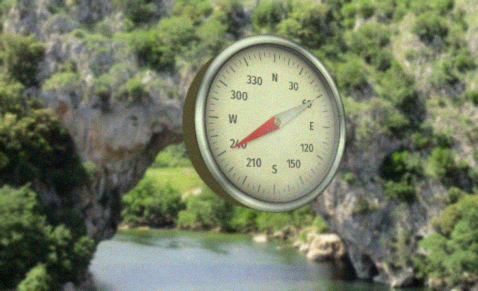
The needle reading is {"value": 240, "unit": "°"}
